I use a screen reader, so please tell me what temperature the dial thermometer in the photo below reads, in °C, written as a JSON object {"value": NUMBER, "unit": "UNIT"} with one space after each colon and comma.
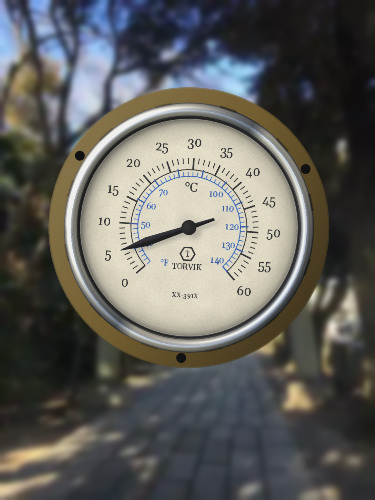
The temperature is {"value": 5, "unit": "°C"}
